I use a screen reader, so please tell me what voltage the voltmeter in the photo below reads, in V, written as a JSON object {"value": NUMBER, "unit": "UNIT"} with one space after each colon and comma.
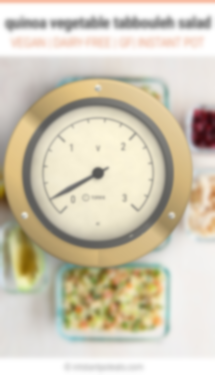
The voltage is {"value": 0.2, "unit": "V"}
